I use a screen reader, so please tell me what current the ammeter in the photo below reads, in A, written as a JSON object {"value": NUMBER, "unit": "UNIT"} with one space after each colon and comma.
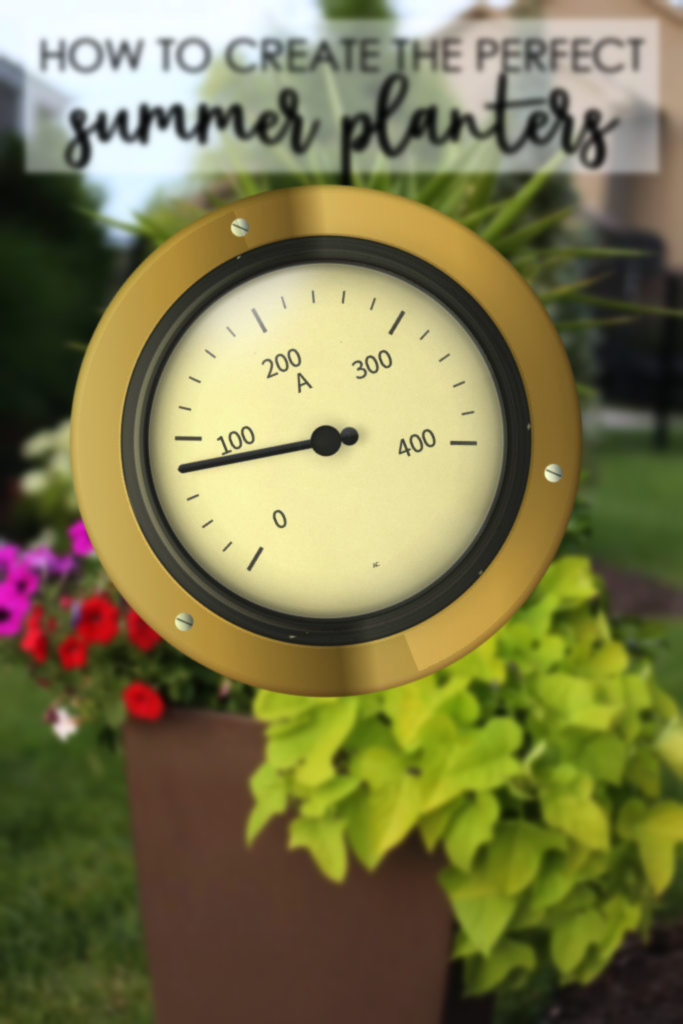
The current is {"value": 80, "unit": "A"}
